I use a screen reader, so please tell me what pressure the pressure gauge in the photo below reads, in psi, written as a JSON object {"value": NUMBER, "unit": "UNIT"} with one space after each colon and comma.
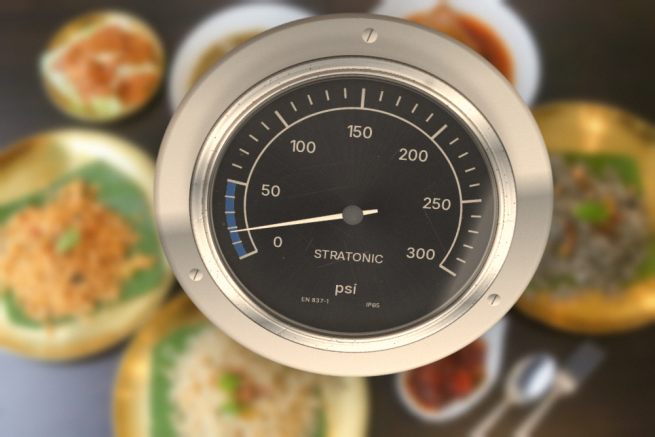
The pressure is {"value": 20, "unit": "psi"}
